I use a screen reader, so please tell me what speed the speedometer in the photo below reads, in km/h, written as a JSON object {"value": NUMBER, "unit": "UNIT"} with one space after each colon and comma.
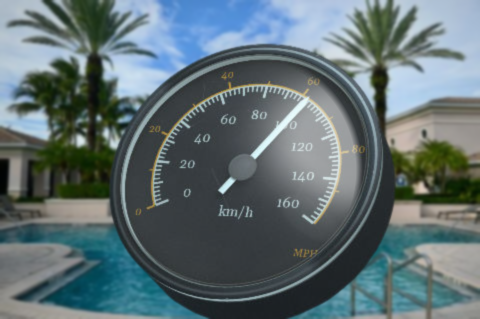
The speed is {"value": 100, "unit": "km/h"}
